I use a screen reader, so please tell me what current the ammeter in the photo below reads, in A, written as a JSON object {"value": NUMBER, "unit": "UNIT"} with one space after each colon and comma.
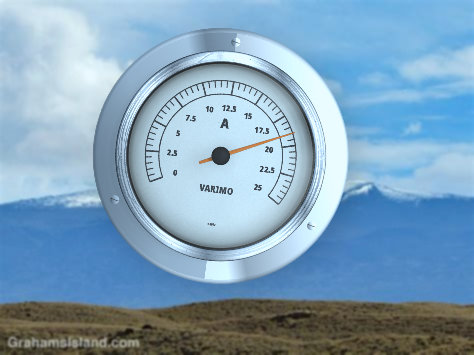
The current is {"value": 19, "unit": "A"}
